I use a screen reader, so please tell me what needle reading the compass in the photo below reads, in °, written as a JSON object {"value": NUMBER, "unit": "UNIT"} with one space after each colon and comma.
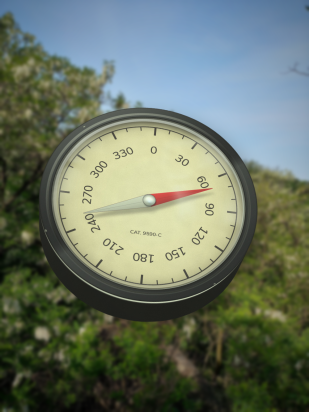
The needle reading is {"value": 70, "unit": "°"}
